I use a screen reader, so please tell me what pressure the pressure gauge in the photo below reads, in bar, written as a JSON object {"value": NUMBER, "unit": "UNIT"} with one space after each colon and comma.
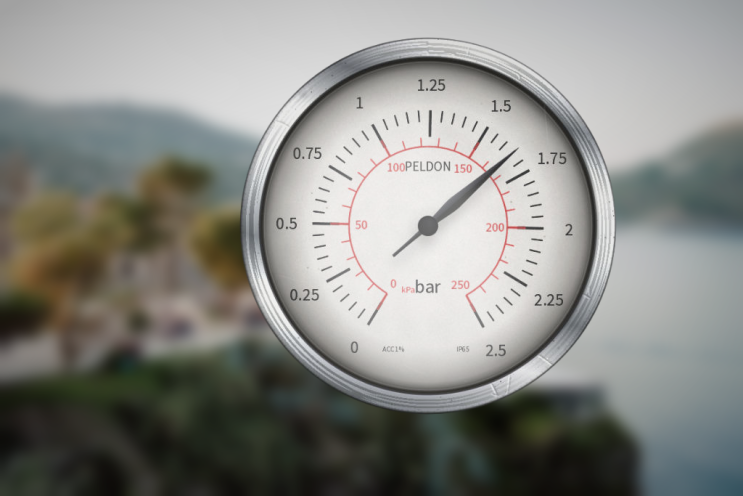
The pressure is {"value": 1.65, "unit": "bar"}
